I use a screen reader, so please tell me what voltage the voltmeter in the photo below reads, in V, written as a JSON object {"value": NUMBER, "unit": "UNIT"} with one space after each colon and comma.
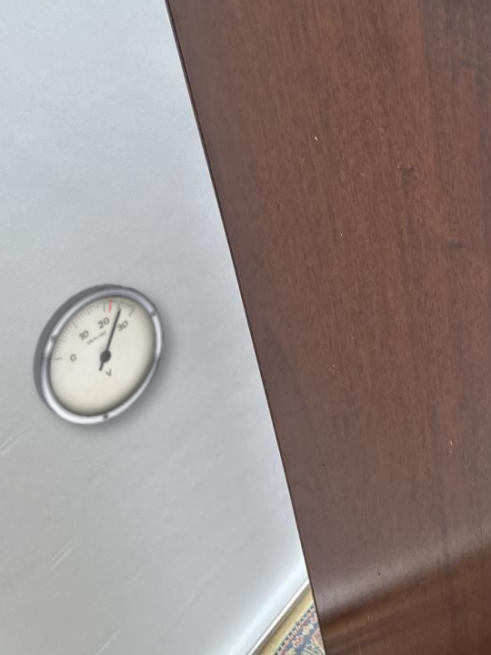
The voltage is {"value": 25, "unit": "V"}
